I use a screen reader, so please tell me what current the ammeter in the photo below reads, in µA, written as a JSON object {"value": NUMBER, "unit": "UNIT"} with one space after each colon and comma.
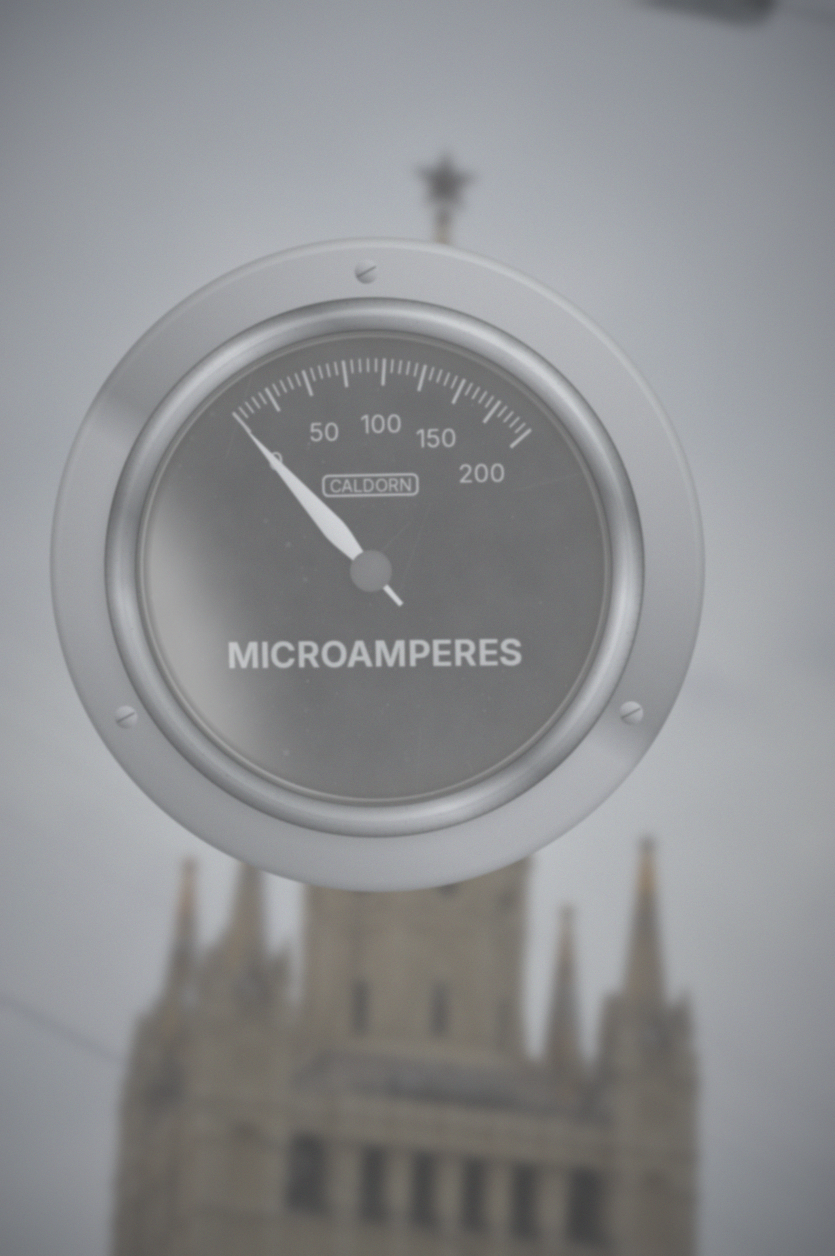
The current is {"value": 0, "unit": "µA"}
